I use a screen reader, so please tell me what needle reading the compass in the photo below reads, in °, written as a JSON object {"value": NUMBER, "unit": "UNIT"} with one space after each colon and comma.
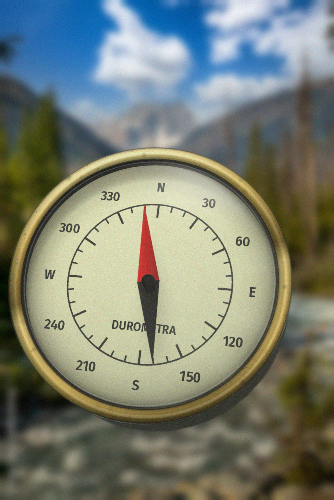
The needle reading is {"value": 350, "unit": "°"}
